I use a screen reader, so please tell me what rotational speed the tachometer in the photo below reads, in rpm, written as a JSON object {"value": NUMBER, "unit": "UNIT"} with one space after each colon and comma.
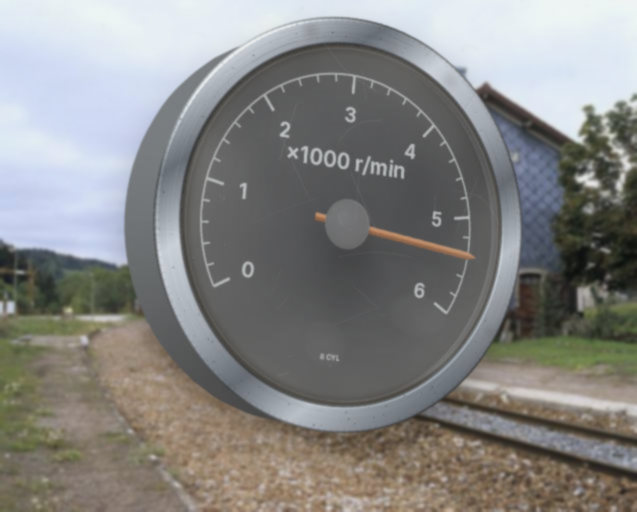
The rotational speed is {"value": 5400, "unit": "rpm"}
